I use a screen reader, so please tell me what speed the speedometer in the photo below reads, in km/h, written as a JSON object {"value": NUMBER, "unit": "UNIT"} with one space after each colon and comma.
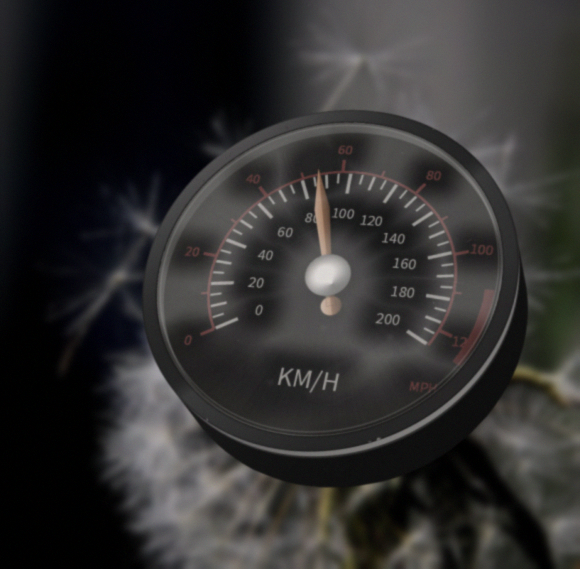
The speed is {"value": 87.5, "unit": "km/h"}
